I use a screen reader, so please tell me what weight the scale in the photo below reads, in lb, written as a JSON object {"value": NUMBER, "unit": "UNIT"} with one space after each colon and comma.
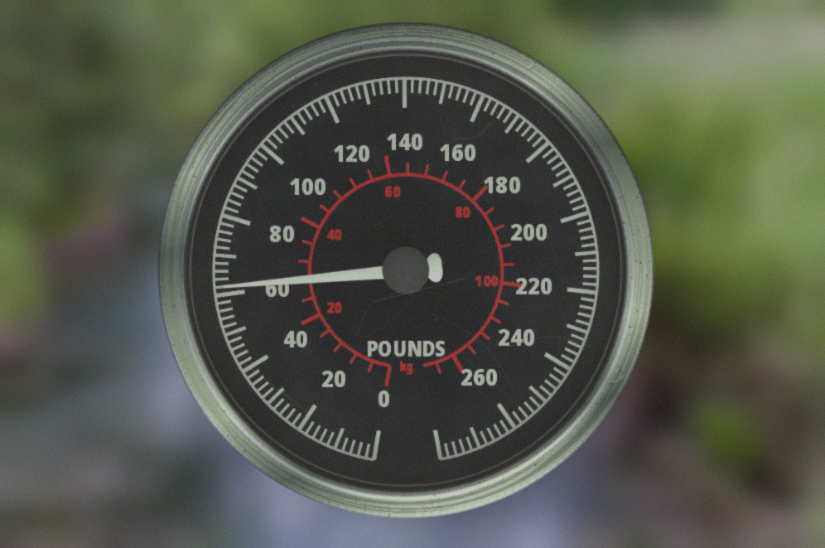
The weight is {"value": 62, "unit": "lb"}
